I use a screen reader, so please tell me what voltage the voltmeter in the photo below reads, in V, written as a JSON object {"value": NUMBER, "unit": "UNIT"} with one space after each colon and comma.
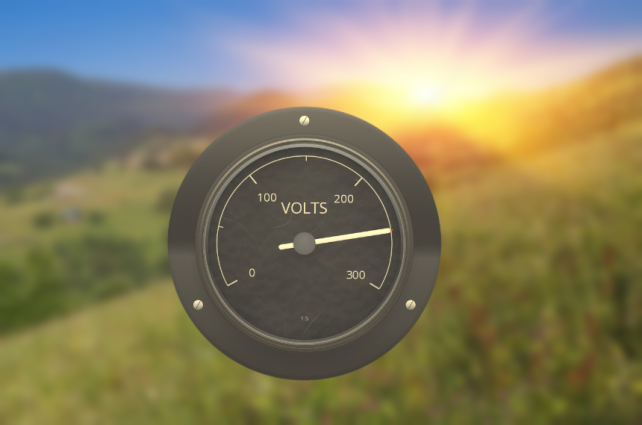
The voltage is {"value": 250, "unit": "V"}
